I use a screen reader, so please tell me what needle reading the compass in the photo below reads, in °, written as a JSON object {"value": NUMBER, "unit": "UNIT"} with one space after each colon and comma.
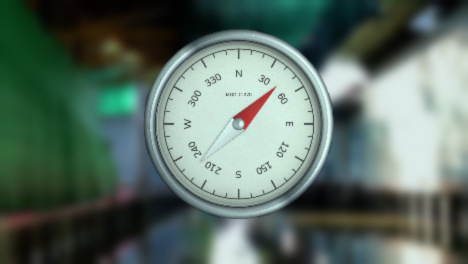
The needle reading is {"value": 45, "unit": "°"}
